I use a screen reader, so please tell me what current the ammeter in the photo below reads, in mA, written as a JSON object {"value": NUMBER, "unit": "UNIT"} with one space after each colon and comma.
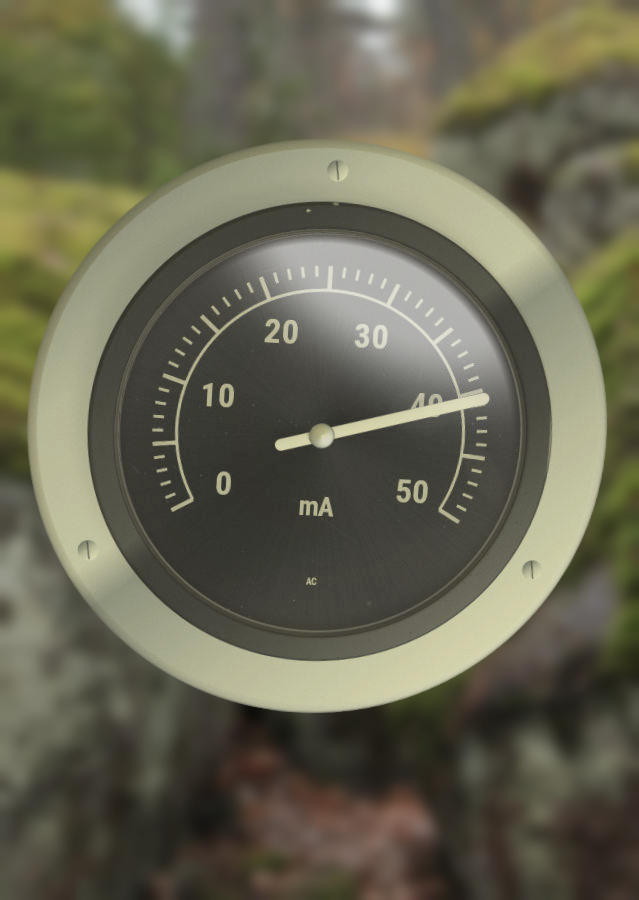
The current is {"value": 40.5, "unit": "mA"}
